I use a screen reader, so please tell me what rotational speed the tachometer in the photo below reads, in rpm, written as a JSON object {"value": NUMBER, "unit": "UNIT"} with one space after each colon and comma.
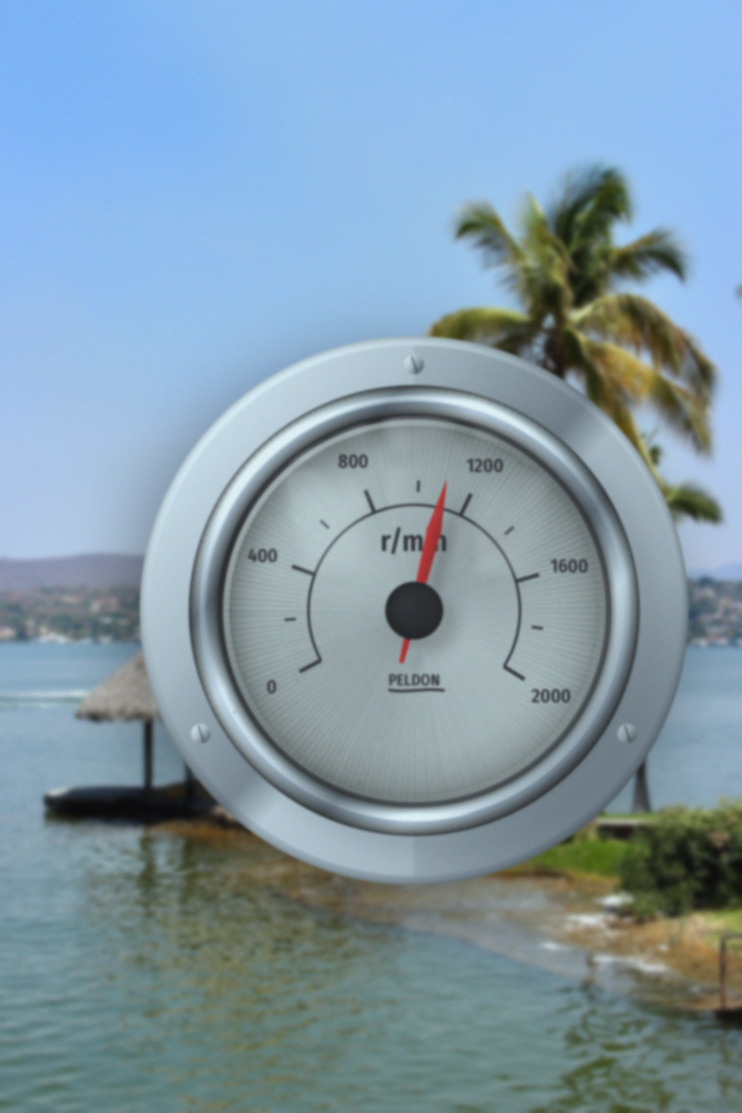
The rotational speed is {"value": 1100, "unit": "rpm"}
